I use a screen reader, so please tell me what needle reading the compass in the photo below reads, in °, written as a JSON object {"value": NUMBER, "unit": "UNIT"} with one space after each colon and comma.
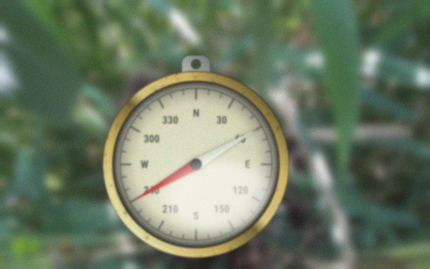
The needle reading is {"value": 240, "unit": "°"}
